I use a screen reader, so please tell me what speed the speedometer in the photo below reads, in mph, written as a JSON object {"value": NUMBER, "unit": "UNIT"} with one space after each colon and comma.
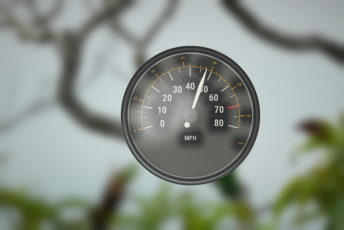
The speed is {"value": 47.5, "unit": "mph"}
